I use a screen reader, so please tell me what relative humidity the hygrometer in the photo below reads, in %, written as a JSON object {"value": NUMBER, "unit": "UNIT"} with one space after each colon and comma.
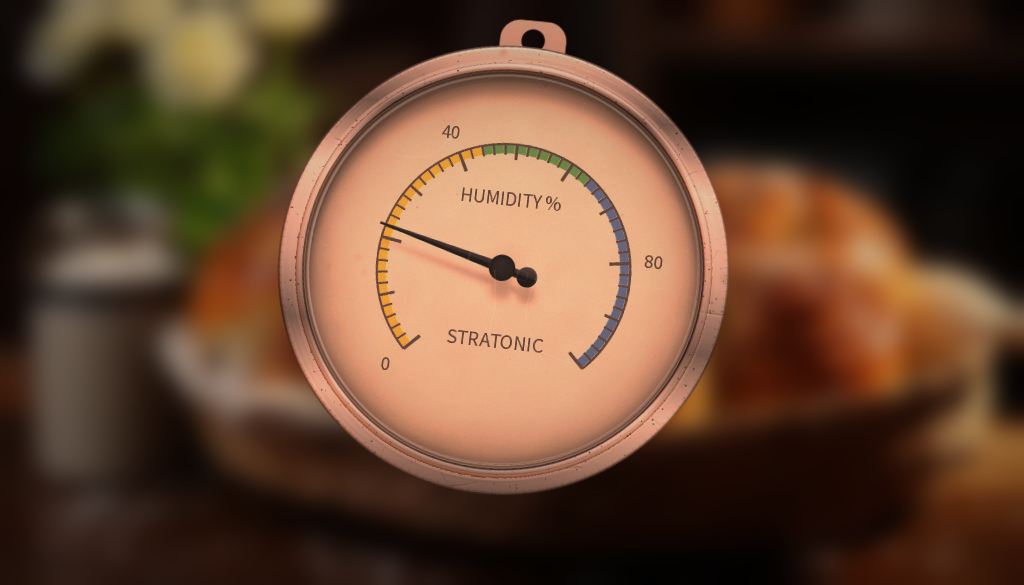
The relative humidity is {"value": 22, "unit": "%"}
